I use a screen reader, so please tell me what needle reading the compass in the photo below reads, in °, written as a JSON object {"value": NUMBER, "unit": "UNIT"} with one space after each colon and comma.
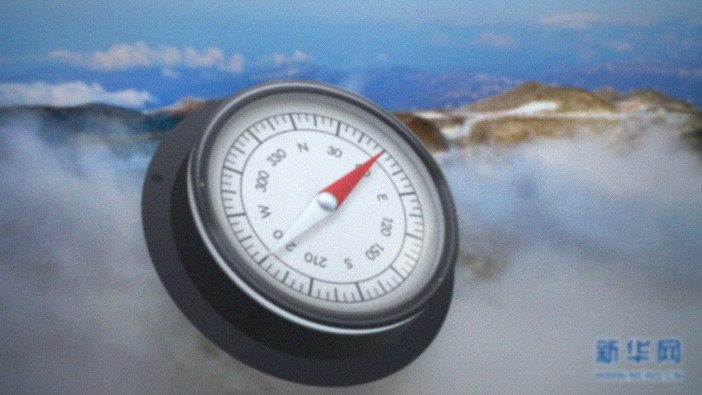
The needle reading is {"value": 60, "unit": "°"}
